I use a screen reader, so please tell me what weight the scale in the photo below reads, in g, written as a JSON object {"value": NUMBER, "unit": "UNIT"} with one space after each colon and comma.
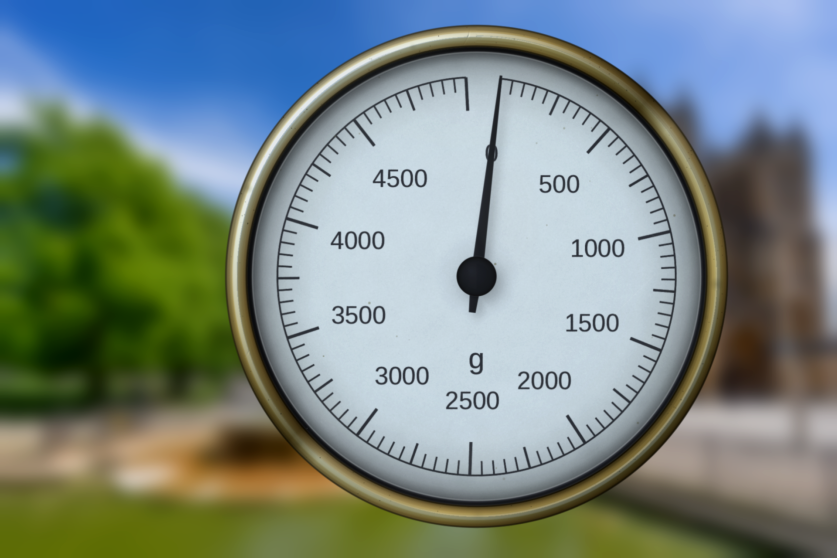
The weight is {"value": 0, "unit": "g"}
